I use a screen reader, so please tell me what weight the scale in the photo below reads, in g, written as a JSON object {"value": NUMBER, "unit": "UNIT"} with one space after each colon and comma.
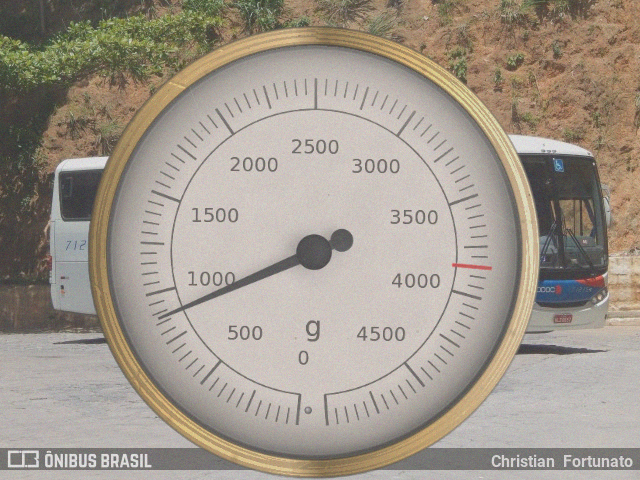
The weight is {"value": 875, "unit": "g"}
